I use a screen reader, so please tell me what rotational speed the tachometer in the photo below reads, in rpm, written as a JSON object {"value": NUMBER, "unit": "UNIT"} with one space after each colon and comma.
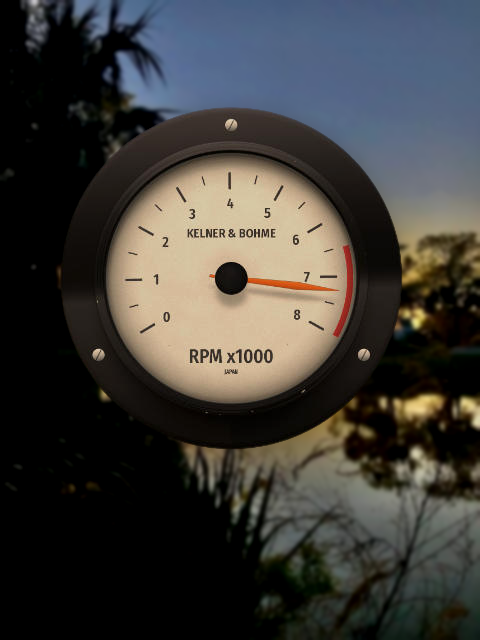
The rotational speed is {"value": 7250, "unit": "rpm"}
